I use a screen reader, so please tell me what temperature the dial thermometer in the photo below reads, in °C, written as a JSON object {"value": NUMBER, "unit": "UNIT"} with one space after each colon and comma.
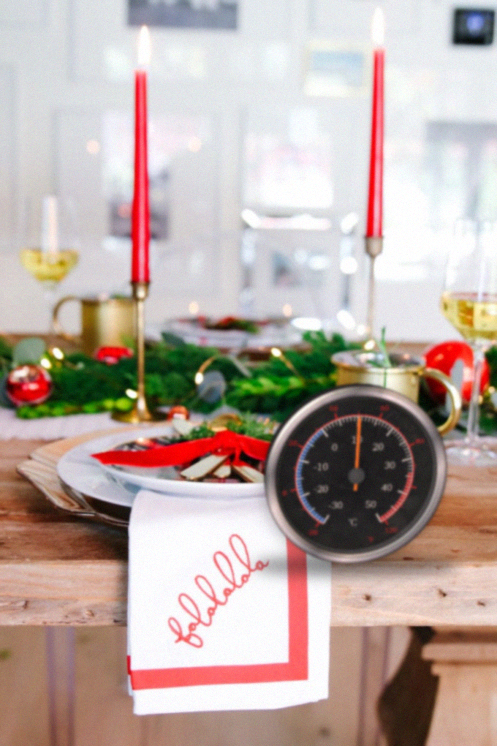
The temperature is {"value": 10, "unit": "°C"}
